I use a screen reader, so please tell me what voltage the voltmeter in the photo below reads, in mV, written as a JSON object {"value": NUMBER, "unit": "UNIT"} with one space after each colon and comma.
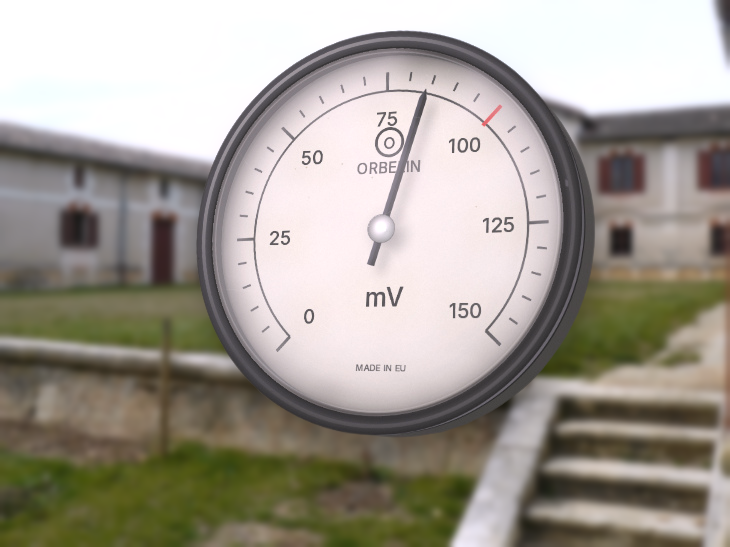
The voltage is {"value": 85, "unit": "mV"}
